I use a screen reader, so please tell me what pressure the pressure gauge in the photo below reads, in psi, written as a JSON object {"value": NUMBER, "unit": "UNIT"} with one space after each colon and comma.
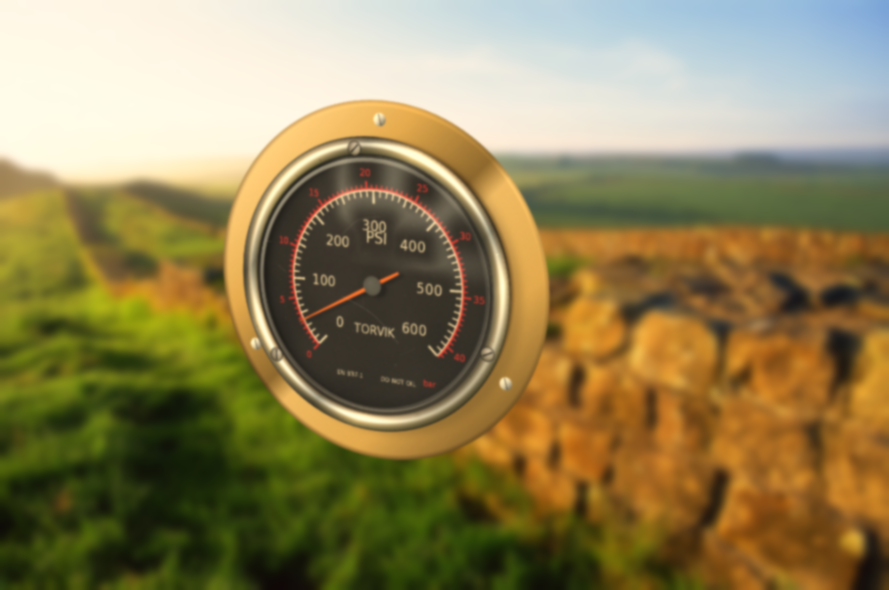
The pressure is {"value": 40, "unit": "psi"}
